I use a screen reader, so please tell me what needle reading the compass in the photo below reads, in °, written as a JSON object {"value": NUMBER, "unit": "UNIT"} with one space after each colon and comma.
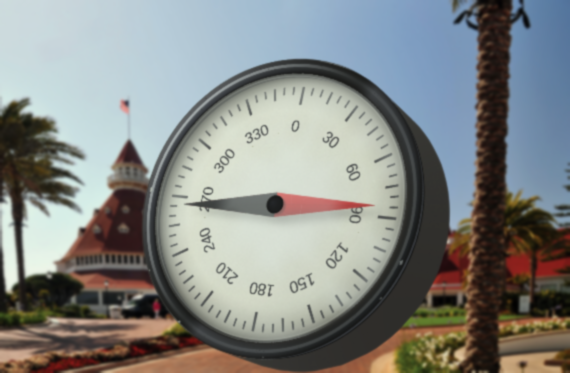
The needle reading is {"value": 85, "unit": "°"}
